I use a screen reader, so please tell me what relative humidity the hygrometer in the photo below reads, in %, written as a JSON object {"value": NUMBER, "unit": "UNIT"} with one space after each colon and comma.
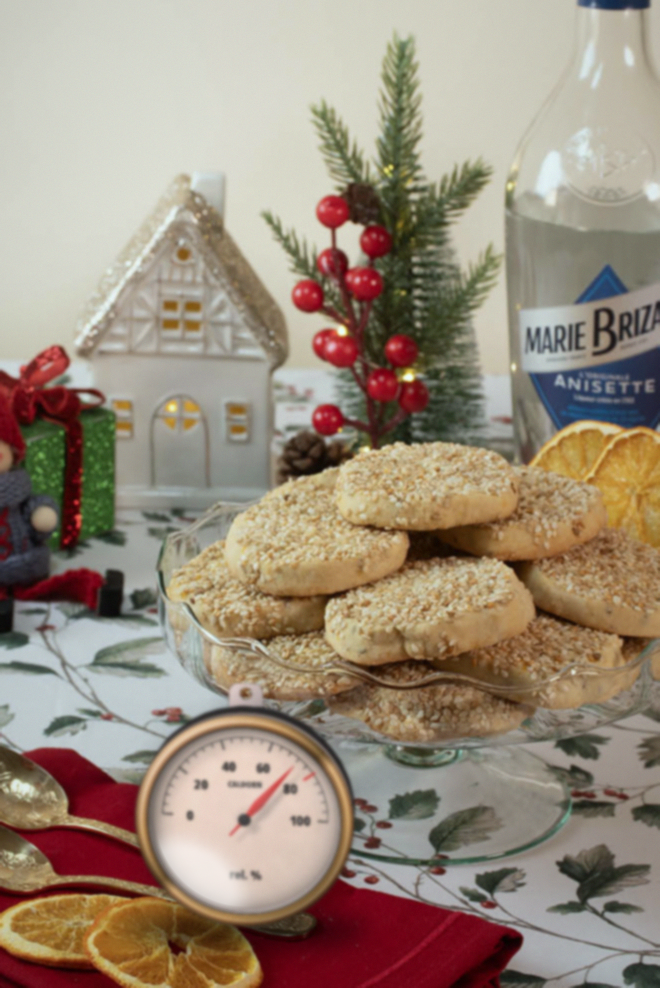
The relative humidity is {"value": 72, "unit": "%"}
